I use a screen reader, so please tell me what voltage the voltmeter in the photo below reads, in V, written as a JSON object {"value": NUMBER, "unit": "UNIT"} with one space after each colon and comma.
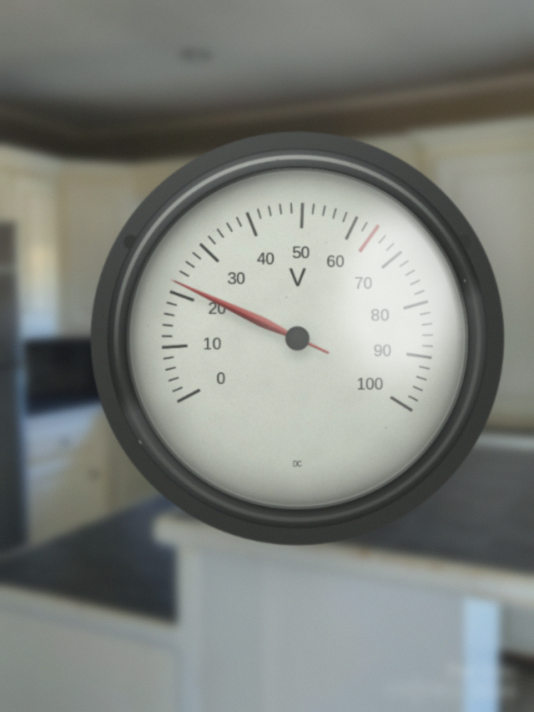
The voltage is {"value": 22, "unit": "V"}
